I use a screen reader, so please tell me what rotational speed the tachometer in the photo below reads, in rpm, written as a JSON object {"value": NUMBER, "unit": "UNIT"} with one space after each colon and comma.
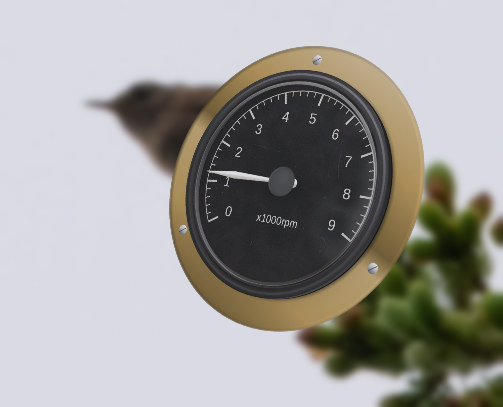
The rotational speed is {"value": 1200, "unit": "rpm"}
